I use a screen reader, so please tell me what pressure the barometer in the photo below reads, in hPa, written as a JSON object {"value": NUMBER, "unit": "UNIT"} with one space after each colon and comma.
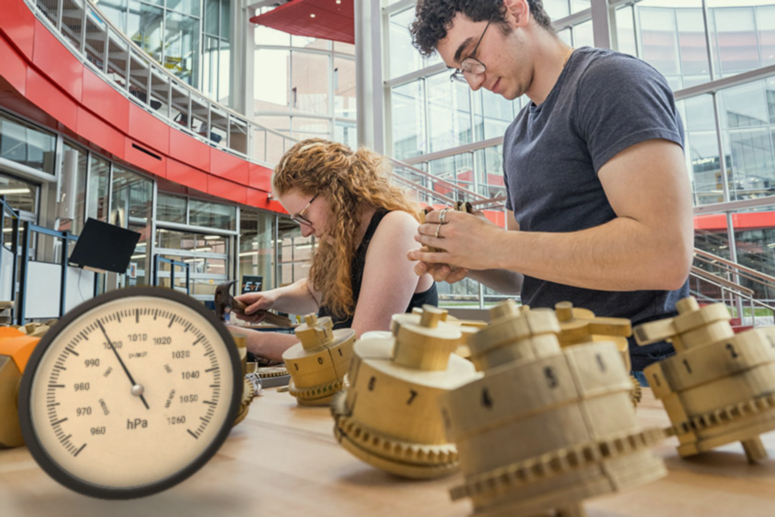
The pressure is {"value": 1000, "unit": "hPa"}
